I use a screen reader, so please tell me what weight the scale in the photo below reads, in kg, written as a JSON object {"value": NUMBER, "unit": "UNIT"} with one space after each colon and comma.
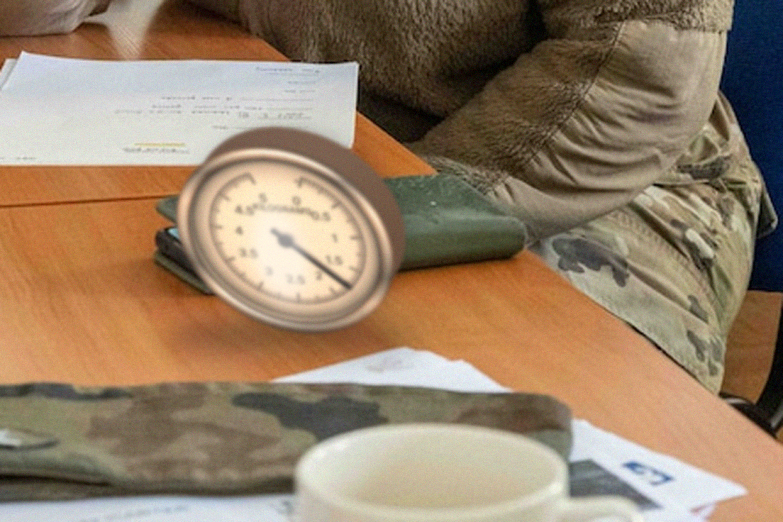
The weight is {"value": 1.75, "unit": "kg"}
